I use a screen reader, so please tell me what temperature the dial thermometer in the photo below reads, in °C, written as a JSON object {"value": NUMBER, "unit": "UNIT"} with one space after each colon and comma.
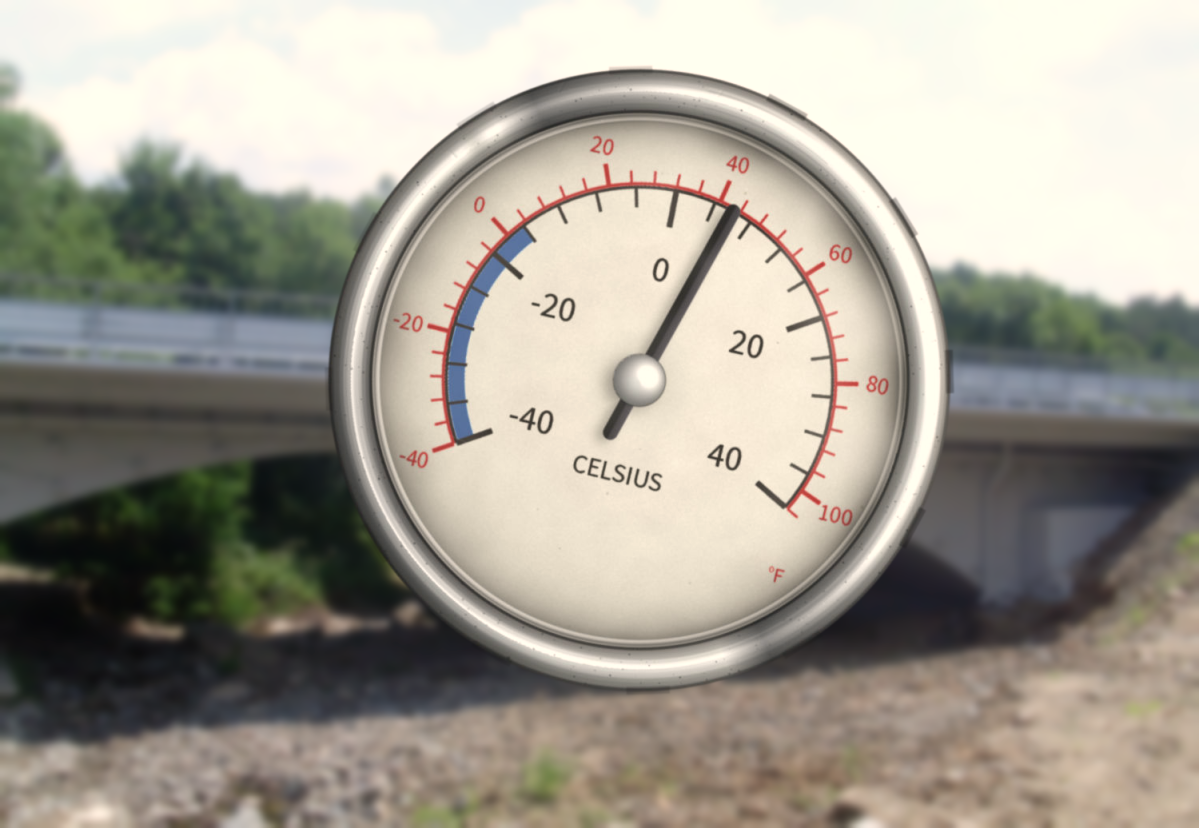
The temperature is {"value": 6, "unit": "°C"}
